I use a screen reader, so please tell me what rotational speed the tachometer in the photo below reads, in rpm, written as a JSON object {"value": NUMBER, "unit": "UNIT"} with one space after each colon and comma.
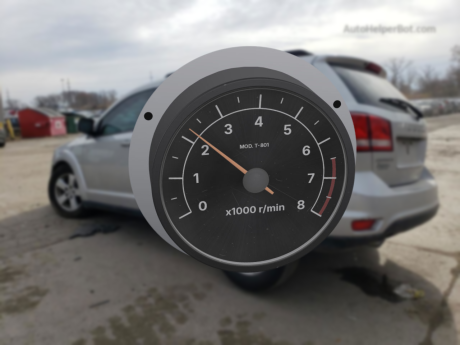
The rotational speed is {"value": 2250, "unit": "rpm"}
